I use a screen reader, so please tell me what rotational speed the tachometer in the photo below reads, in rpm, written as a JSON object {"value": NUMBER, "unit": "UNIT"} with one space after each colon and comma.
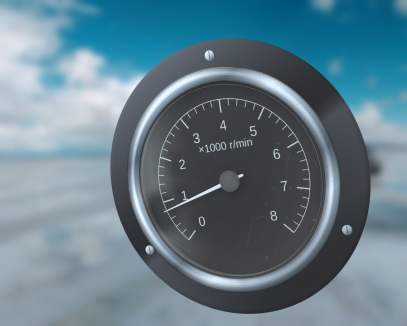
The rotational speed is {"value": 800, "unit": "rpm"}
